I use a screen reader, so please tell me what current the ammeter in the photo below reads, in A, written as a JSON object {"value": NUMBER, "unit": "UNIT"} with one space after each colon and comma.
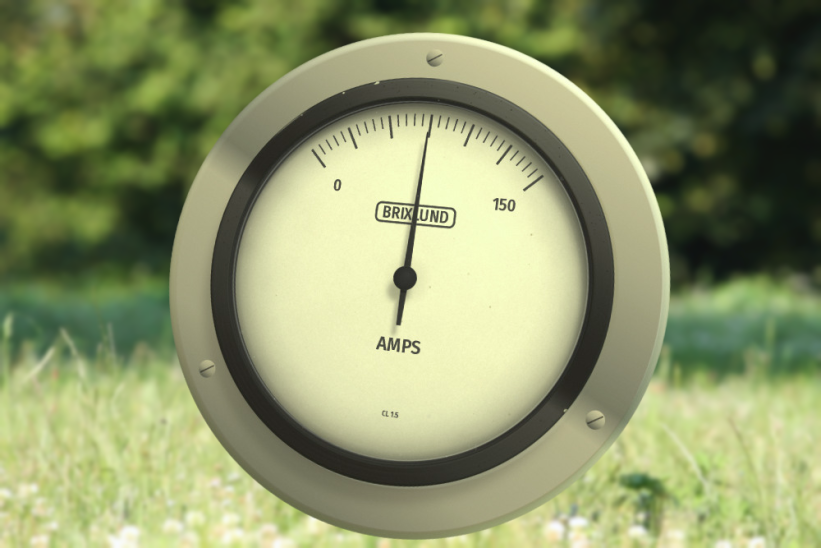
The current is {"value": 75, "unit": "A"}
